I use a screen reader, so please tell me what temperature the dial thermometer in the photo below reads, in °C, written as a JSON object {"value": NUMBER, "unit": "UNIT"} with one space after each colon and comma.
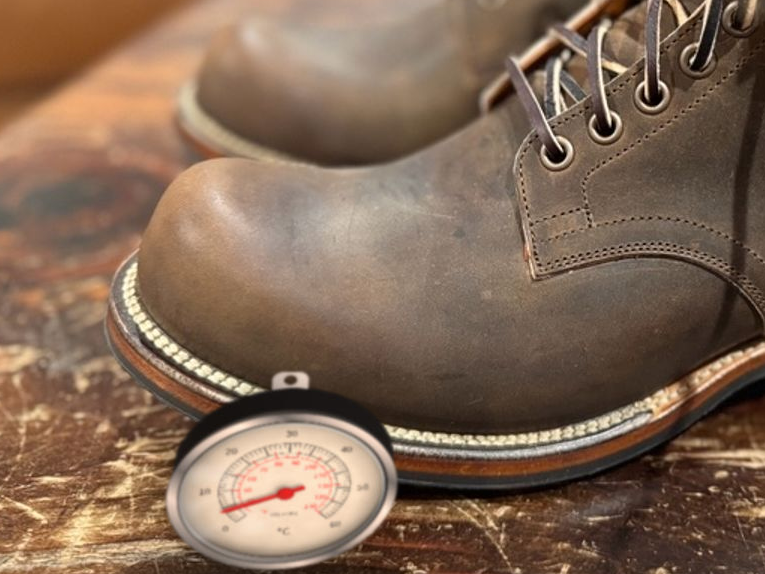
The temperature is {"value": 5, "unit": "°C"}
